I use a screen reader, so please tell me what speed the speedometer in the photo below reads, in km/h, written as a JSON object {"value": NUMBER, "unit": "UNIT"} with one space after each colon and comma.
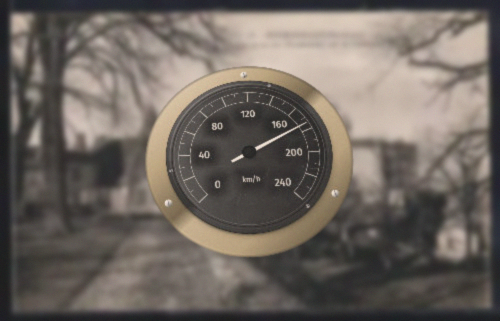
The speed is {"value": 175, "unit": "km/h"}
